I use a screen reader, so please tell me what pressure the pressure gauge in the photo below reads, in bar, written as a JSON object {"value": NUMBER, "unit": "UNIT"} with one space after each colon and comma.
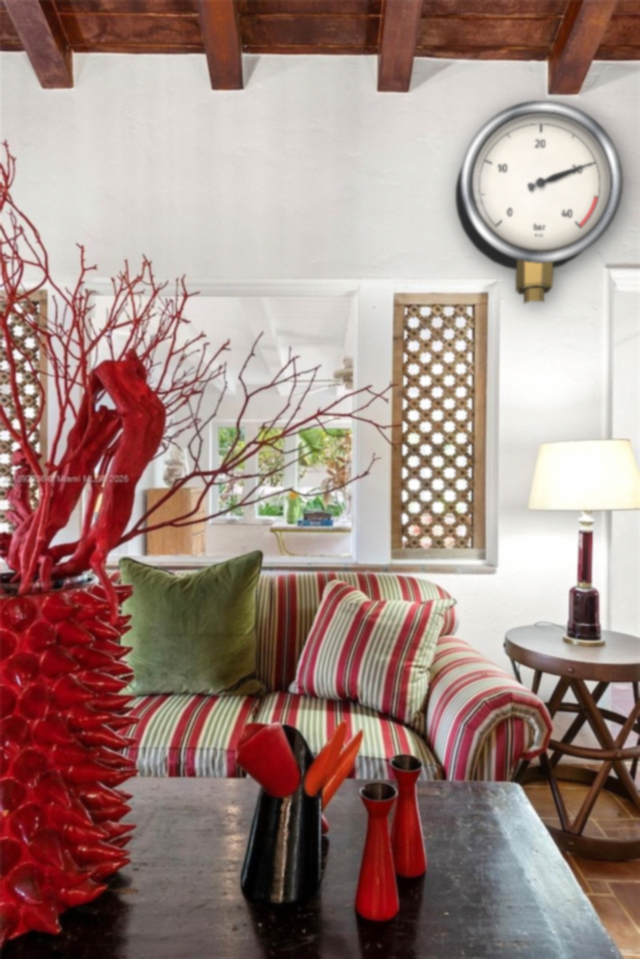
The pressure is {"value": 30, "unit": "bar"}
